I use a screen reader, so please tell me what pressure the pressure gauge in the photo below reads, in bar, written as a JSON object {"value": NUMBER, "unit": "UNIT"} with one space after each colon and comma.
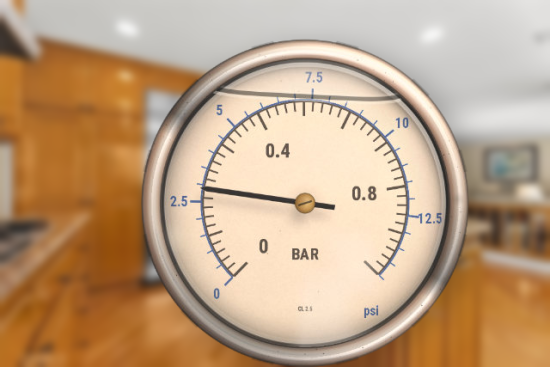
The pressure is {"value": 0.2, "unit": "bar"}
